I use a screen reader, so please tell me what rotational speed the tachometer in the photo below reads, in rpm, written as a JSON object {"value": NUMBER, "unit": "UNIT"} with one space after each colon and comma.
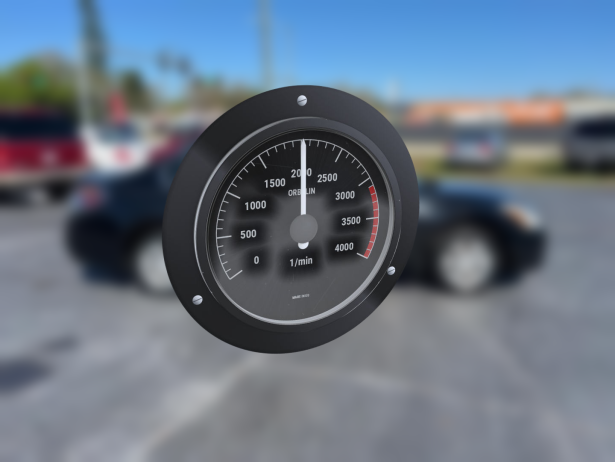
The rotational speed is {"value": 2000, "unit": "rpm"}
